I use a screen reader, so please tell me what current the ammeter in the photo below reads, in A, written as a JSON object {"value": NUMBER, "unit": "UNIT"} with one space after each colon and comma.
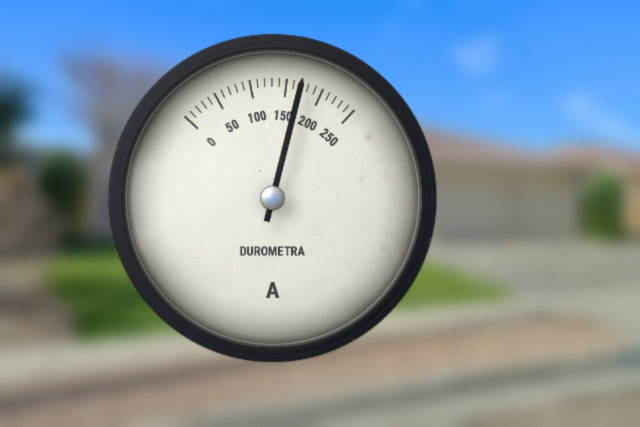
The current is {"value": 170, "unit": "A"}
